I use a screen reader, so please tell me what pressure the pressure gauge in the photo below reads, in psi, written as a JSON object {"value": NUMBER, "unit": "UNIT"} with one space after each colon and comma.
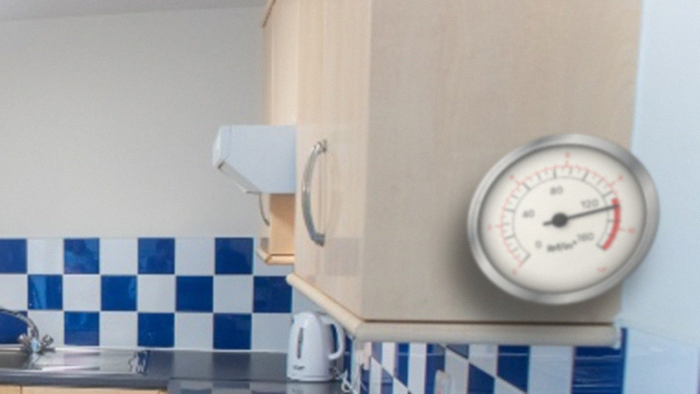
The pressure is {"value": 130, "unit": "psi"}
